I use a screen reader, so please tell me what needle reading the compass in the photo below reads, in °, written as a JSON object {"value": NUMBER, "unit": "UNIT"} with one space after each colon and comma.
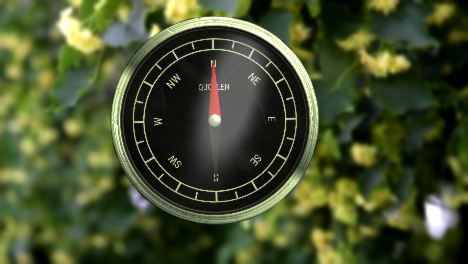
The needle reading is {"value": 0, "unit": "°"}
